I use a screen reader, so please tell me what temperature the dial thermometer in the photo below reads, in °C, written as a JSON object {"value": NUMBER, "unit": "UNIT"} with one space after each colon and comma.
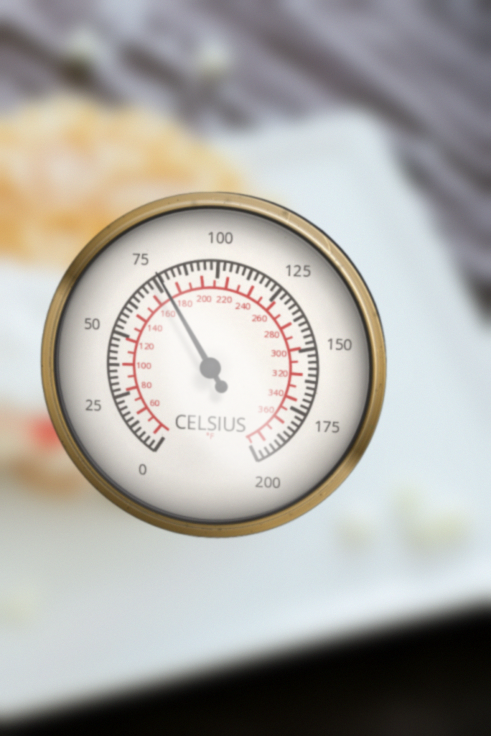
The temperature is {"value": 77.5, "unit": "°C"}
